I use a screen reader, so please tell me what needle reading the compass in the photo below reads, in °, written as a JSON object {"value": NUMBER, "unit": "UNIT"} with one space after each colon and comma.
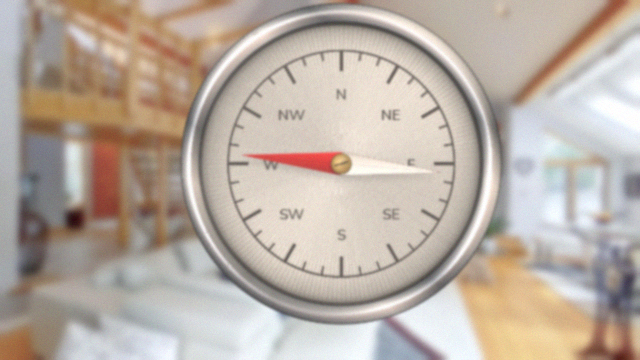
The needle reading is {"value": 275, "unit": "°"}
